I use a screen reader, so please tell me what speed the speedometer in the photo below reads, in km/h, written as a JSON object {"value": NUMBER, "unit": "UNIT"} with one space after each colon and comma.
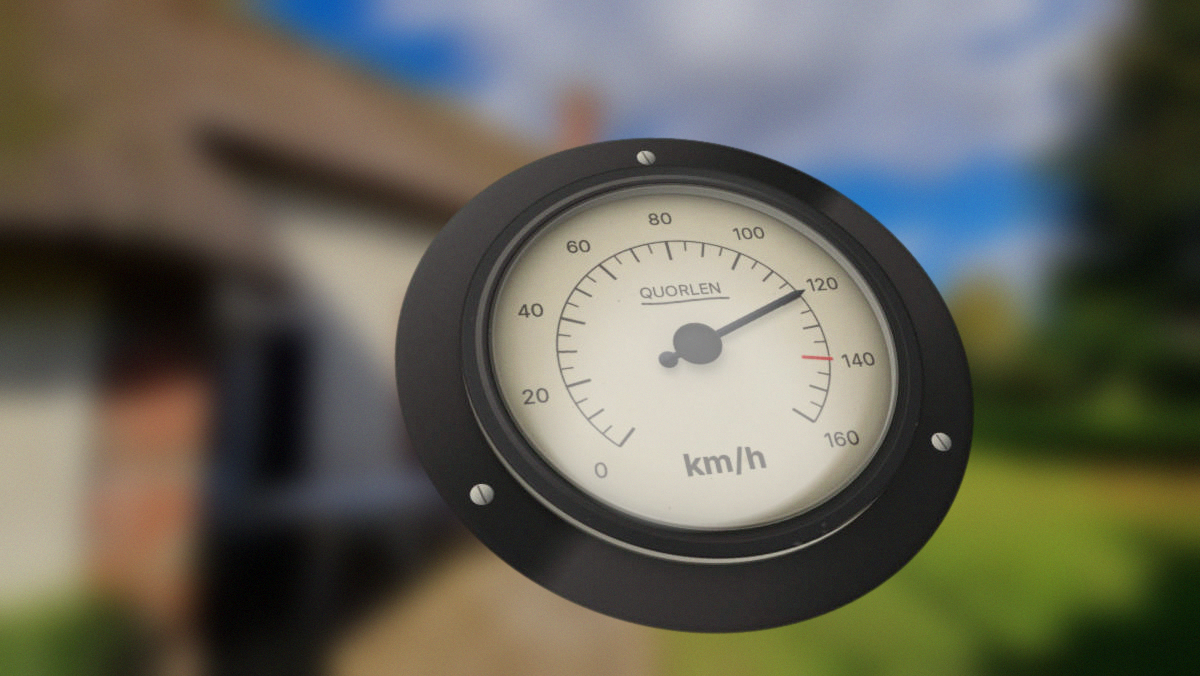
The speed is {"value": 120, "unit": "km/h"}
